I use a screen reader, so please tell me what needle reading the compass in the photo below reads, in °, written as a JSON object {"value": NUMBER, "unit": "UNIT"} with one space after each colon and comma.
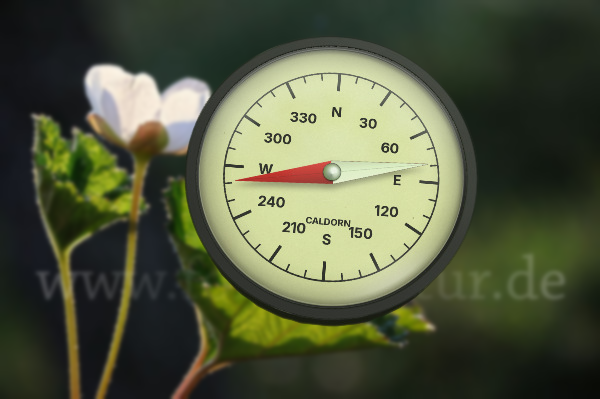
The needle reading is {"value": 260, "unit": "°"}
